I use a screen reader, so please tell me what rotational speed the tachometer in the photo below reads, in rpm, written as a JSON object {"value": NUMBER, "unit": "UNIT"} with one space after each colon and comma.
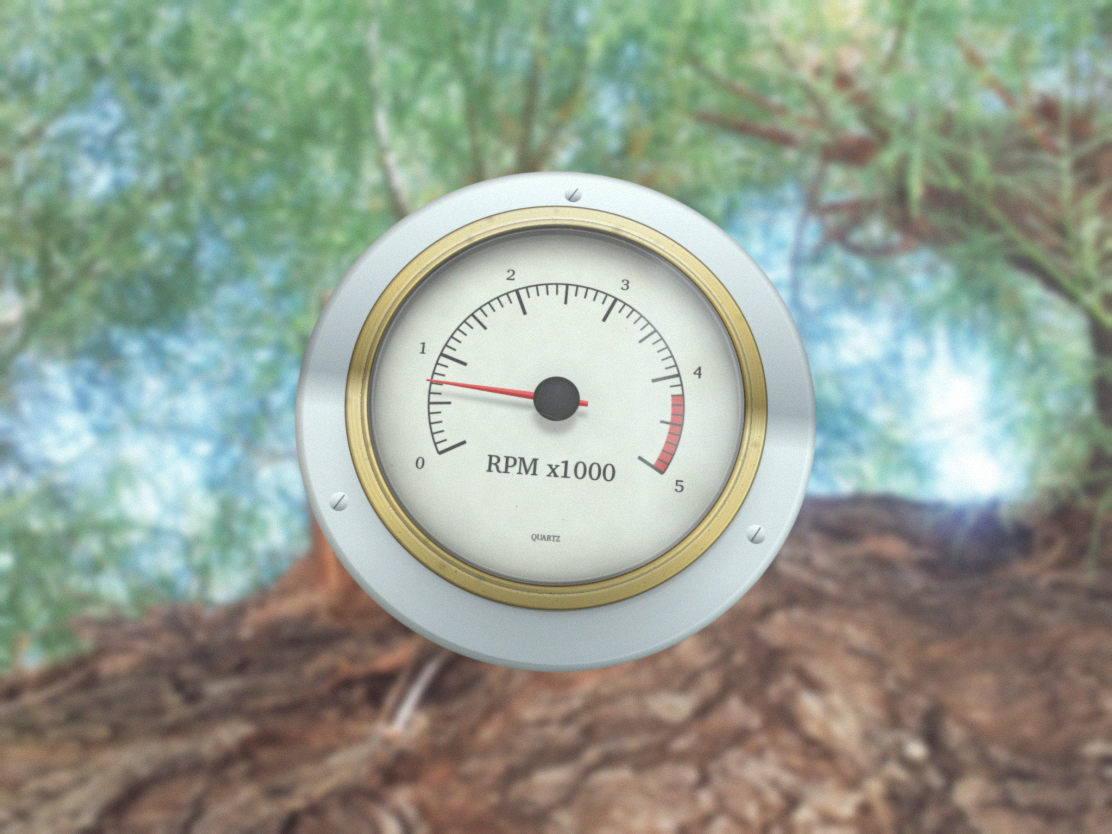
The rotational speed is {"value": 700, "unit": "rpm"}
